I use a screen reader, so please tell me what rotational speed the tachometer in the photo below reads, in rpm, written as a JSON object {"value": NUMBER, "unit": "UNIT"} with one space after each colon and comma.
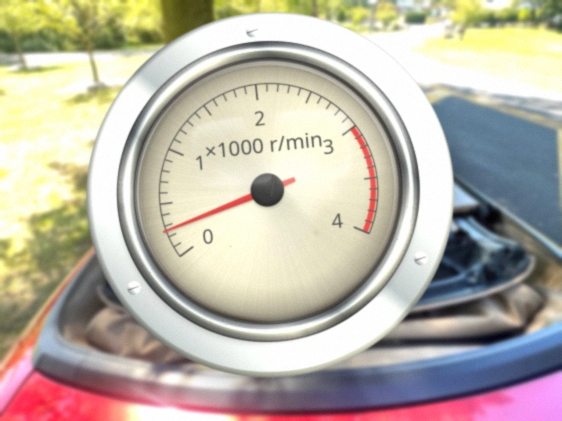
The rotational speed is {"value": 250, "unit": "rpm"}
